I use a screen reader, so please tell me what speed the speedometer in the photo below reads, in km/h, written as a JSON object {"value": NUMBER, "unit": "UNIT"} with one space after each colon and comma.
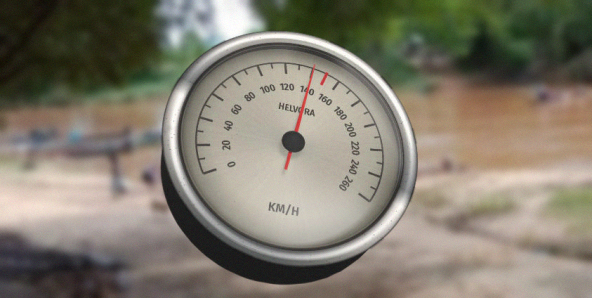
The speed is {"value": 140, "unit": "km/h"}
